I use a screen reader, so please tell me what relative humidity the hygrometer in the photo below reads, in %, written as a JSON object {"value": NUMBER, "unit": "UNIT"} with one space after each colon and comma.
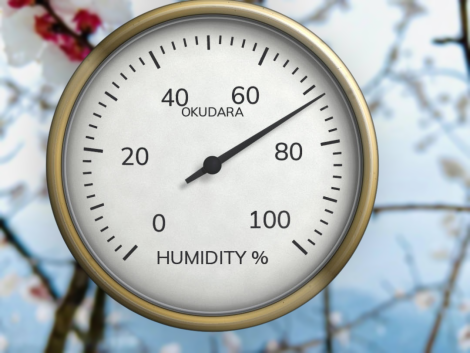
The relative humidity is {"value": 72, "unit": "%"}
